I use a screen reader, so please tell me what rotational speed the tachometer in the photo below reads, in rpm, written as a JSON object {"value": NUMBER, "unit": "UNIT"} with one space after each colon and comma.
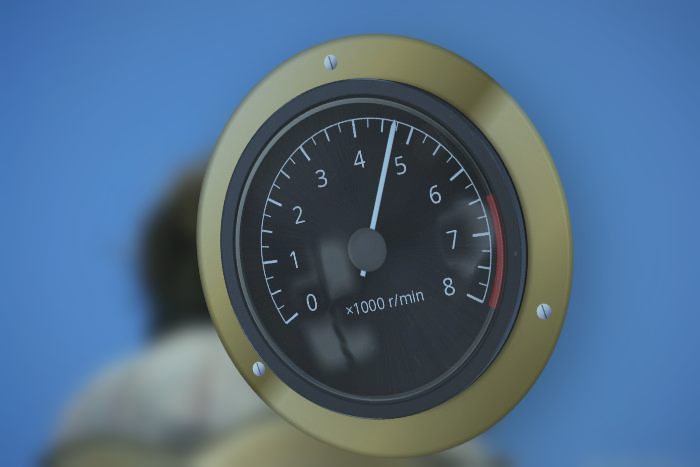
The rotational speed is {"value": 4750, "unit": "rpm"}
